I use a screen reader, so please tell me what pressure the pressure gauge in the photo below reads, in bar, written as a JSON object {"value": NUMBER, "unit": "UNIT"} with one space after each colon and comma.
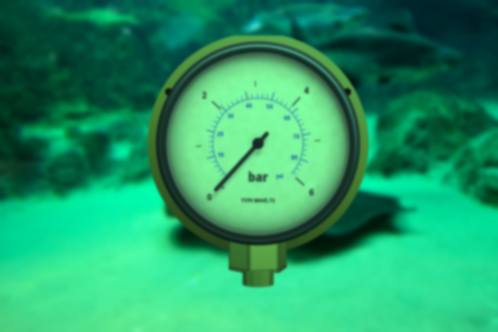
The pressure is {"value": 0, "unit": "bar"}
